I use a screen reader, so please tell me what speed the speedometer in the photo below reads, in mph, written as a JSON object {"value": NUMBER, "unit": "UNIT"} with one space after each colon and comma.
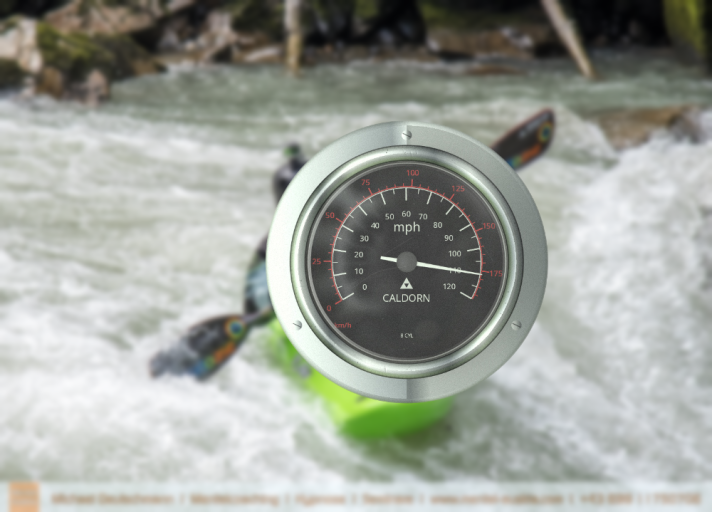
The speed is {"value": 110, "unit": "mph"}
